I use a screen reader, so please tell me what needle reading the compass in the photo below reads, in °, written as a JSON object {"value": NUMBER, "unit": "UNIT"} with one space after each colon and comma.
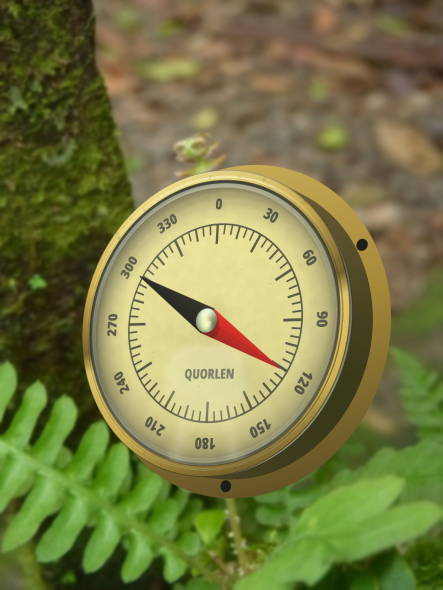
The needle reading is {"value": 120, "unit": "°"}
